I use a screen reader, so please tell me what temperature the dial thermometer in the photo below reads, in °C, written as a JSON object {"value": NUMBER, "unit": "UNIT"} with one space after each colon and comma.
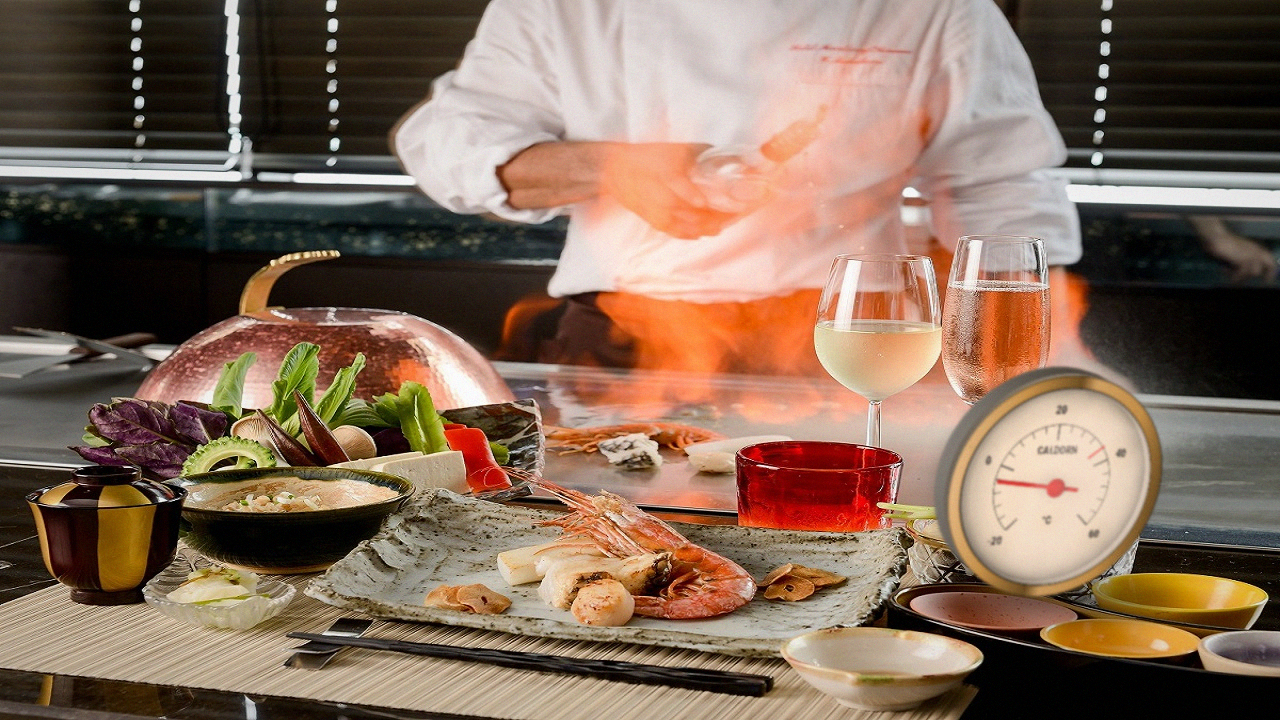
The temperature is {"value": -4, "unit": "°C"}
